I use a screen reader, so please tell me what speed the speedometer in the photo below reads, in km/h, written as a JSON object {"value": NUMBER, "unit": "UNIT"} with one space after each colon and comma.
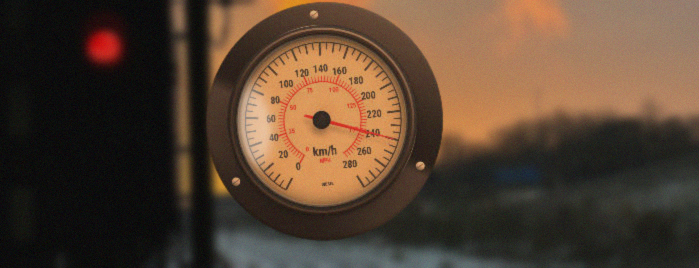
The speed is {"value": 240, "unit": "km/h"}
